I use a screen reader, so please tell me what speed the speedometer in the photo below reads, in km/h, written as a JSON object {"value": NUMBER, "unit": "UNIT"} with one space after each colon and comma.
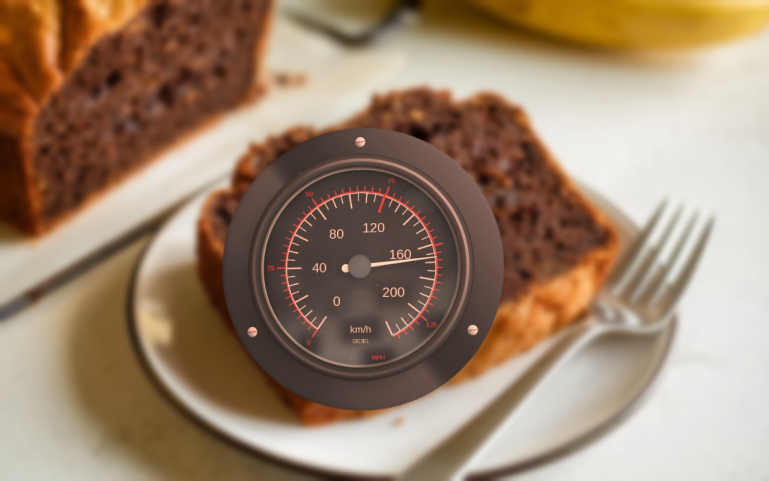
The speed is {"value": 167.5, "unit": "km/h"}
